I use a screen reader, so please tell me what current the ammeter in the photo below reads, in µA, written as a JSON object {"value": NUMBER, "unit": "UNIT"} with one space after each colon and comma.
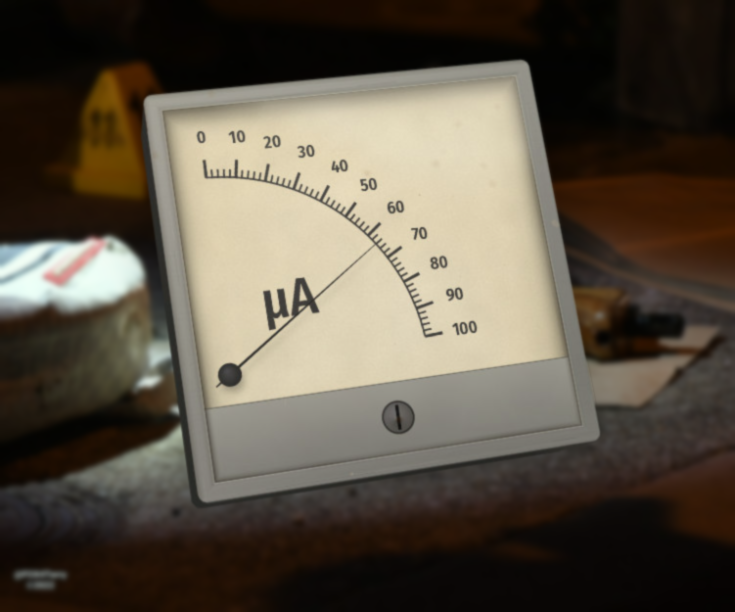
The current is {"value": 64, "unit": "µA"}
